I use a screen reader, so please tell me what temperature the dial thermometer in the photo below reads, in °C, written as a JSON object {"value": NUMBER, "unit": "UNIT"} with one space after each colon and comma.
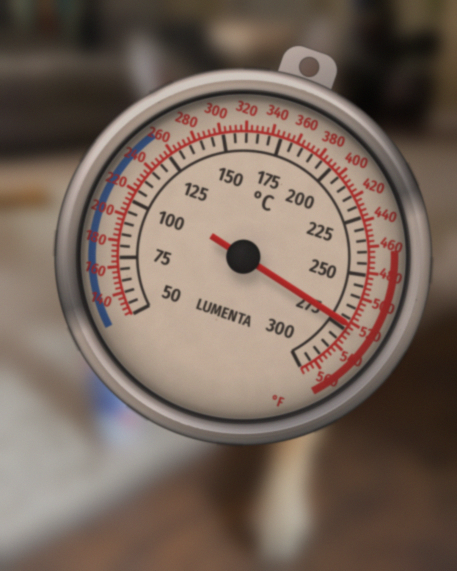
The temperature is {"value": 272.5, "unit": "°C"}
